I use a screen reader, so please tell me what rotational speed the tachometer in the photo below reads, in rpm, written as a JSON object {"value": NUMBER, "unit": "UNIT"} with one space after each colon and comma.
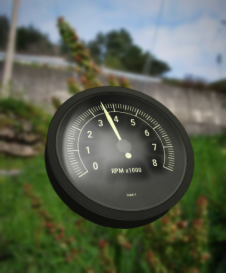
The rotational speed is {"value": 3500, "unit": "rpm"}
